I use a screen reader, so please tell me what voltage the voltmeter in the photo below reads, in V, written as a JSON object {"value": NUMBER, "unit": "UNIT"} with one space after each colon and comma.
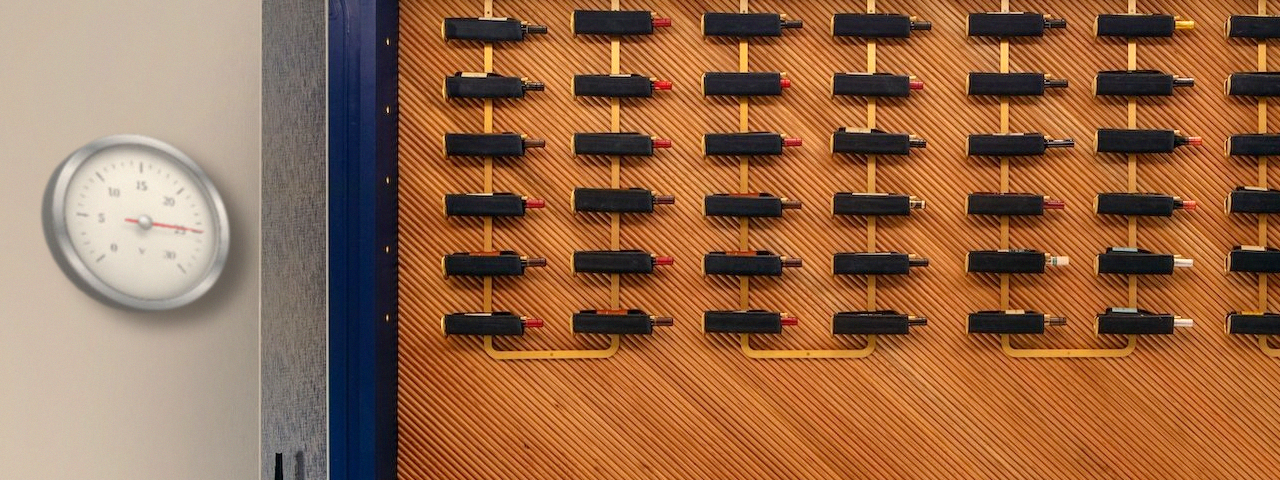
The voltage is {"value": 25, "unit": "V"}
